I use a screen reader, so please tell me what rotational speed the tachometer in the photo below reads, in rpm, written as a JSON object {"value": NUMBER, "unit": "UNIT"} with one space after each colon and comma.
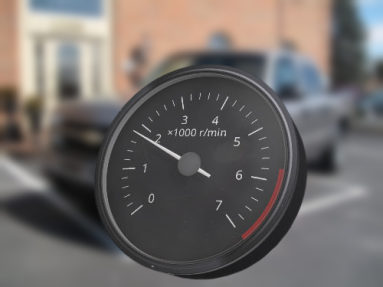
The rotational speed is {"value": 1800, "unit": "rpm"}
